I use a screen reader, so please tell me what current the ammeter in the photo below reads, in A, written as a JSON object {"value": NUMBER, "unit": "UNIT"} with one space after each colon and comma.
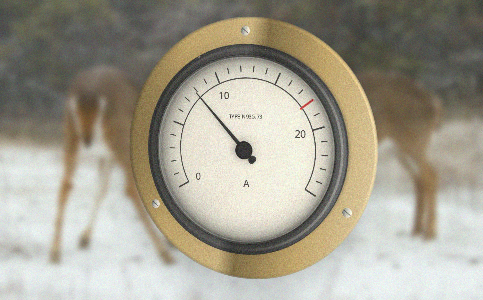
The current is {"value": 8, "unit": "A"}
